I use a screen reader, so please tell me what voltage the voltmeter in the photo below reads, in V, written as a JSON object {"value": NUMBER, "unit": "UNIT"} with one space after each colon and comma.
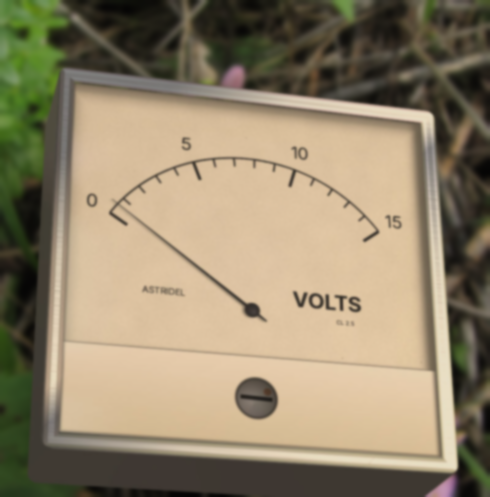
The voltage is {"value": 0.5, "unit": "V"}
